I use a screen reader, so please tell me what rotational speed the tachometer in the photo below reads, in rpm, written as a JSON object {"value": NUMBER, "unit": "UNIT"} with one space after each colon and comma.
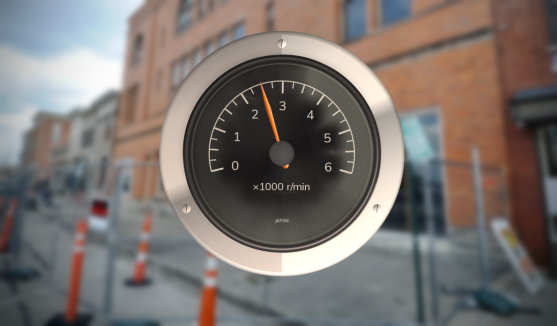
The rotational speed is {"value": 2500, "unit": "rpm"}
